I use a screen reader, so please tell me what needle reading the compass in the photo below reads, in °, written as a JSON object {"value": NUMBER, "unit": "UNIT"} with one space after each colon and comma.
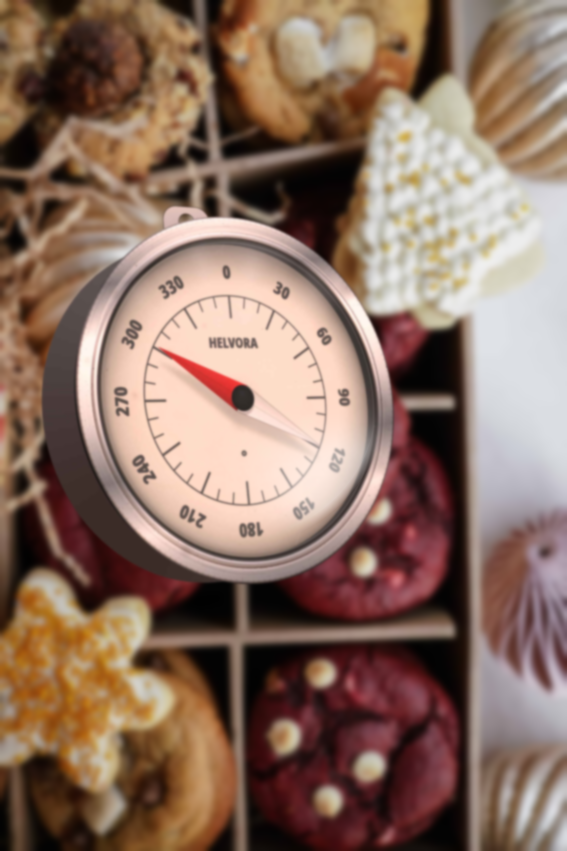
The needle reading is {"value": 300, "unit": "°"}
